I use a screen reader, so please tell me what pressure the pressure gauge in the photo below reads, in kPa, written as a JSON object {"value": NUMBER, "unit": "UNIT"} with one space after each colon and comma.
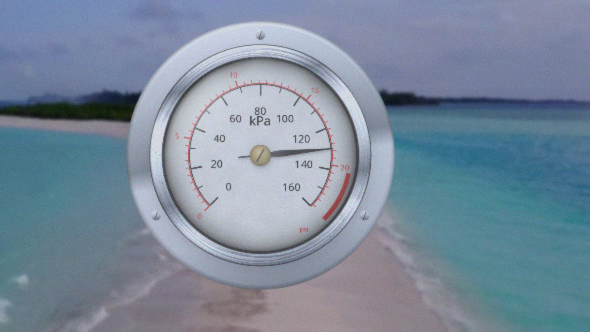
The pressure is {"value": 130, "unit": "kPa"}
